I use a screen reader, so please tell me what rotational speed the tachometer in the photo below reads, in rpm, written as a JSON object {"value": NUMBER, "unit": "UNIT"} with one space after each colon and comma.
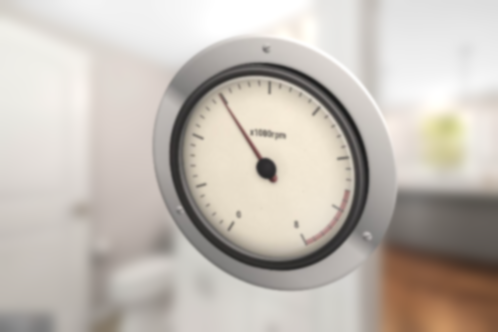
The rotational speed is {"value": 3000, "unit": "rpm"}
